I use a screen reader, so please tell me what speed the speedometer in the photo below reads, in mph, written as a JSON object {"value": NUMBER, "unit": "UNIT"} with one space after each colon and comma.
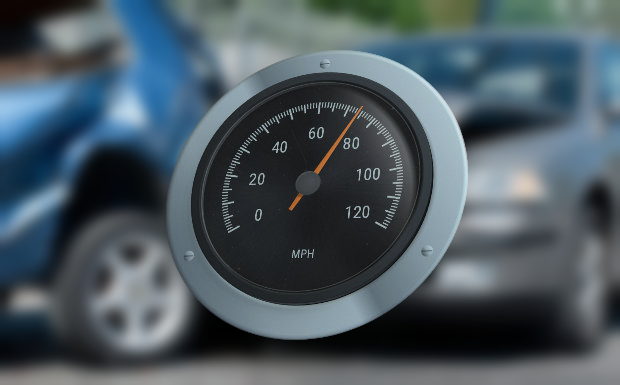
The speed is {"value": 75, "unit": "mph"}
